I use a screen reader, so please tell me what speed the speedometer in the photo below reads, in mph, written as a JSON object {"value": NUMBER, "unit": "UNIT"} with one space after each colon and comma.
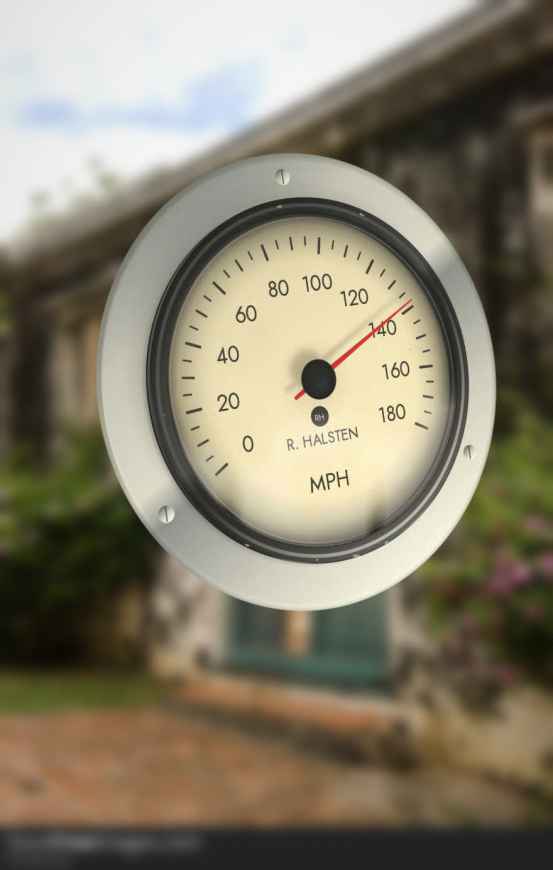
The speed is {"value": 137.5, "unit": "mph"}
